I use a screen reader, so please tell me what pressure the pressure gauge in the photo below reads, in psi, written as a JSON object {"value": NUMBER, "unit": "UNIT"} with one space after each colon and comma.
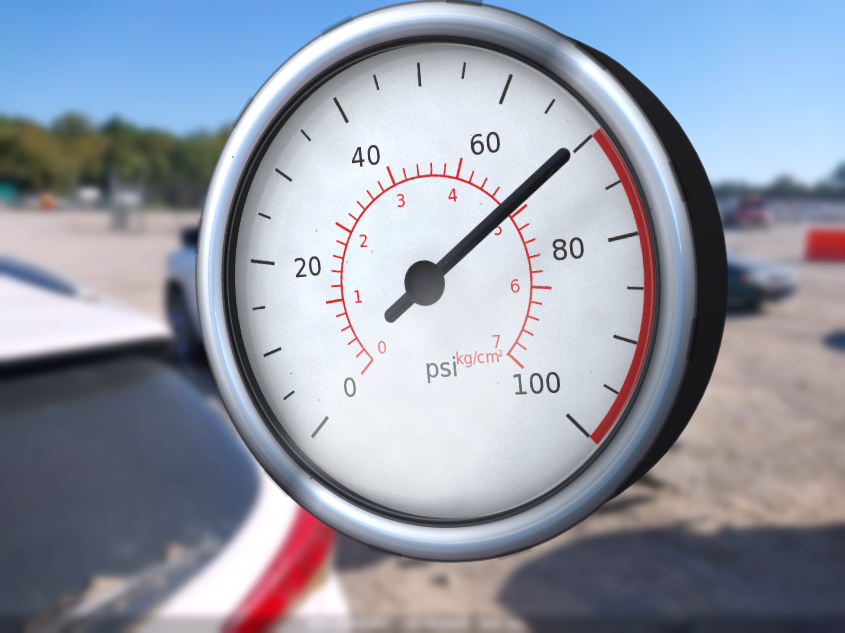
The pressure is {"value": 70, "unit": "psi"}
